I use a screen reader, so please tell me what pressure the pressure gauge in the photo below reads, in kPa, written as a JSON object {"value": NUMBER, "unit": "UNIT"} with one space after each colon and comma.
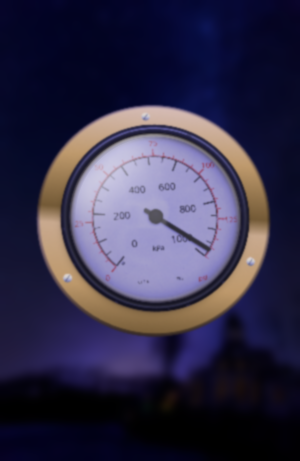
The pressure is {"value": 975, "unit": "kPa"}
